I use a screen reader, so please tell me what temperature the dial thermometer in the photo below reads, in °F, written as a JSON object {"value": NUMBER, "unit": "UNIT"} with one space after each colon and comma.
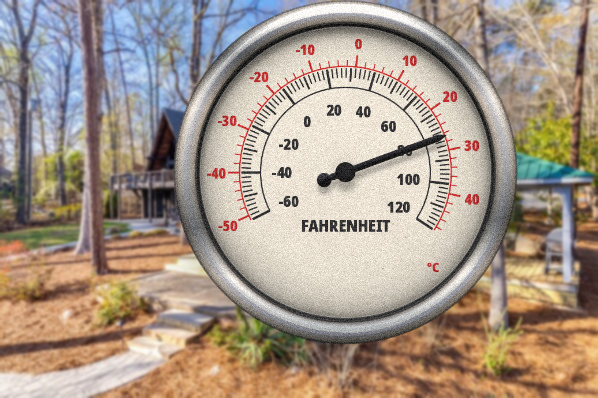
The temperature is {"value": 80, "unit": "°F"}
